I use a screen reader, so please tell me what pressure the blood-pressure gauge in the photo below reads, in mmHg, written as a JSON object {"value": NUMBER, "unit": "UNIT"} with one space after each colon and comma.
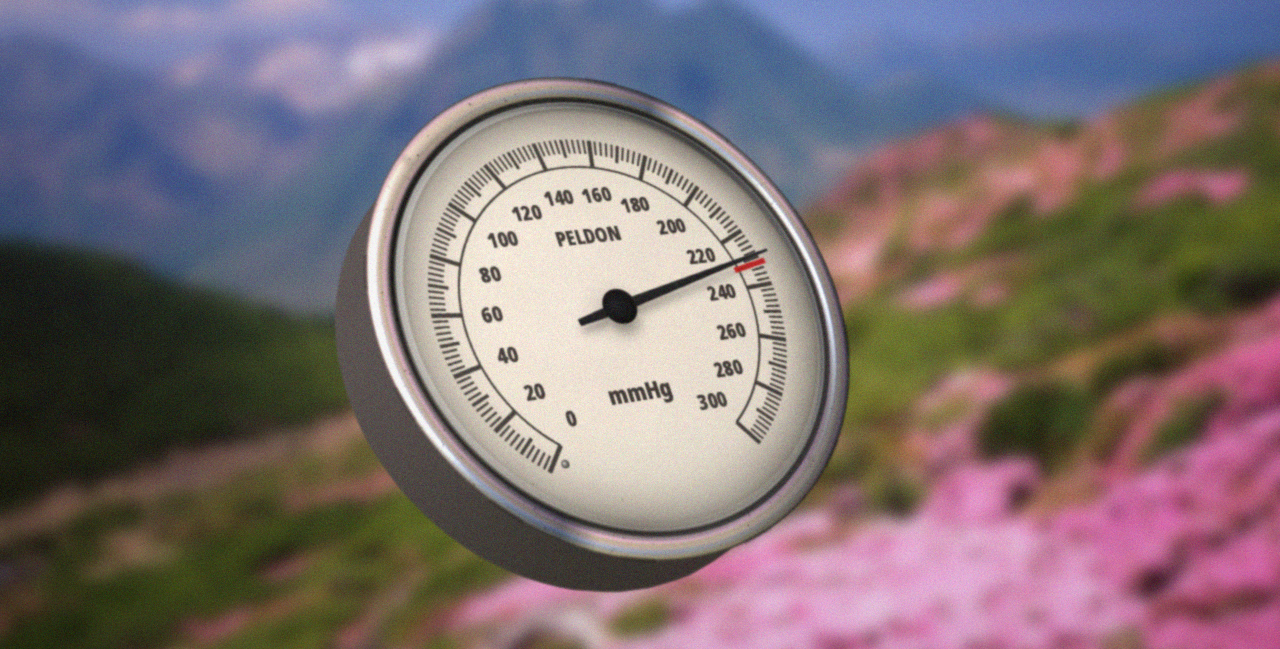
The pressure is {"value": 230, "unit": "mmHg"}
